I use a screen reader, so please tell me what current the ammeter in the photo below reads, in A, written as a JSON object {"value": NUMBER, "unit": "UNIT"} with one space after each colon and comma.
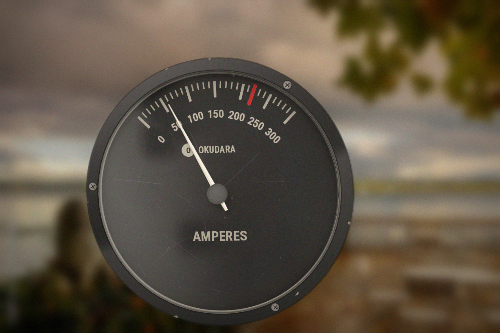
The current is {"value": 60, "unit": "A"}
